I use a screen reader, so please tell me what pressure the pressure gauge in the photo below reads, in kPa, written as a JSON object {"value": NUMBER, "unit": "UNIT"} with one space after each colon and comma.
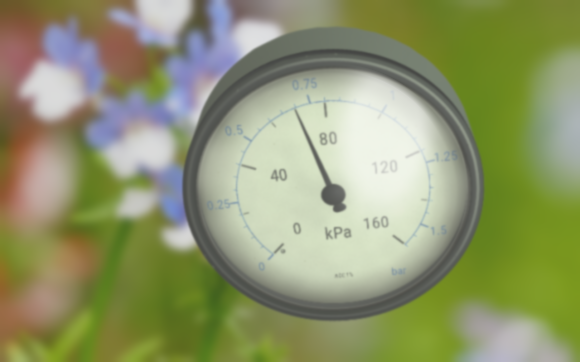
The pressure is {"value": 70, "unit": "kPa"}
